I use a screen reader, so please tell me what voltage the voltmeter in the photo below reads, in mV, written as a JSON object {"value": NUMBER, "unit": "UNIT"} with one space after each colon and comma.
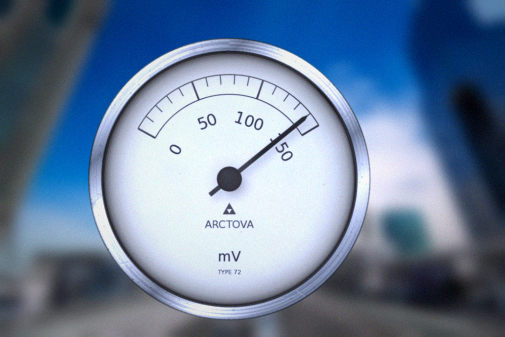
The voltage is {"value": 140, "unit": "mV"}
